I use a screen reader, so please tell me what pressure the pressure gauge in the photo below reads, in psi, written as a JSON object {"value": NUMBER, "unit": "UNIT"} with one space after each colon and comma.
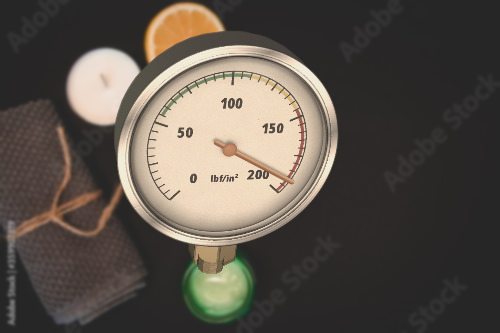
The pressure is {"value": 190, "unit": "psi"}
